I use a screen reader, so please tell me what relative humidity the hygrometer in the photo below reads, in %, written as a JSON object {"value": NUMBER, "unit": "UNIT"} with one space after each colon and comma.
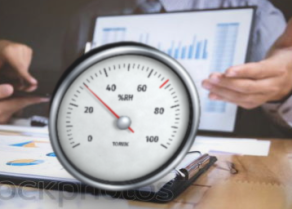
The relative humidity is {"value": 30, "unit": "%"}
